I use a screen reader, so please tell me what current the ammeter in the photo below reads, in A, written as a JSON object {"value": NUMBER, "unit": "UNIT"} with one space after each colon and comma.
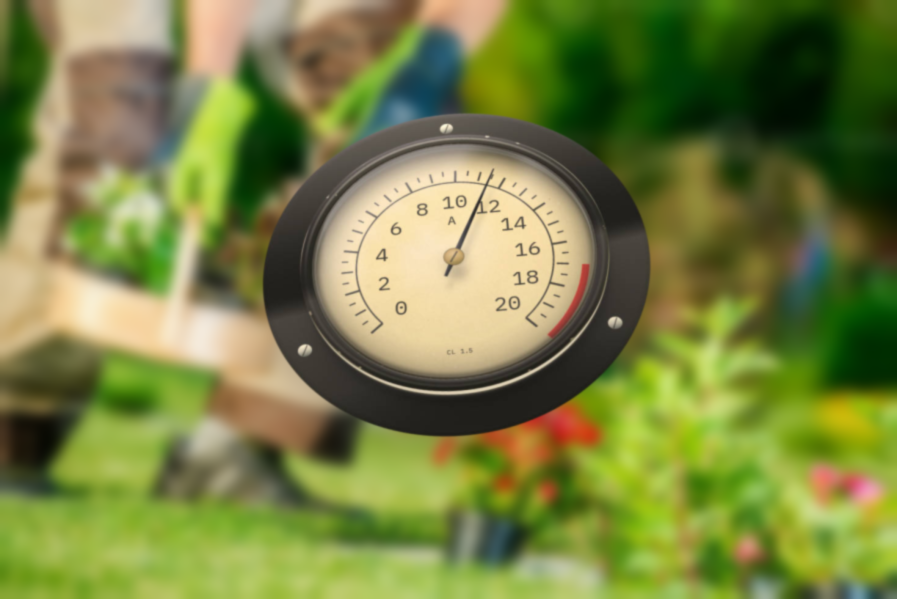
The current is {"value": 11.5, "unit": "A"}
